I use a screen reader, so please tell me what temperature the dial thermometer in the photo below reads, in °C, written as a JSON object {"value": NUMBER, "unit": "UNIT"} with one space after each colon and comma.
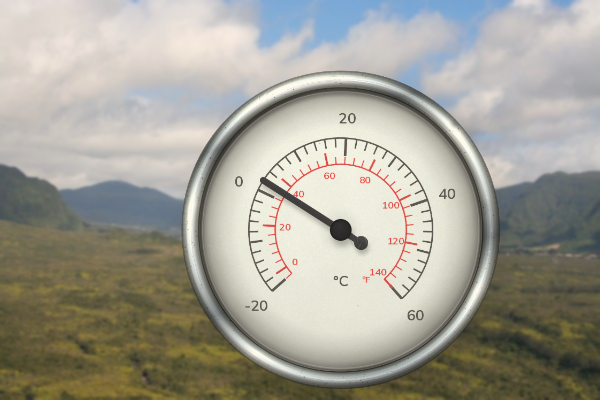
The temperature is {"value": 2, "unit": "°C"}
